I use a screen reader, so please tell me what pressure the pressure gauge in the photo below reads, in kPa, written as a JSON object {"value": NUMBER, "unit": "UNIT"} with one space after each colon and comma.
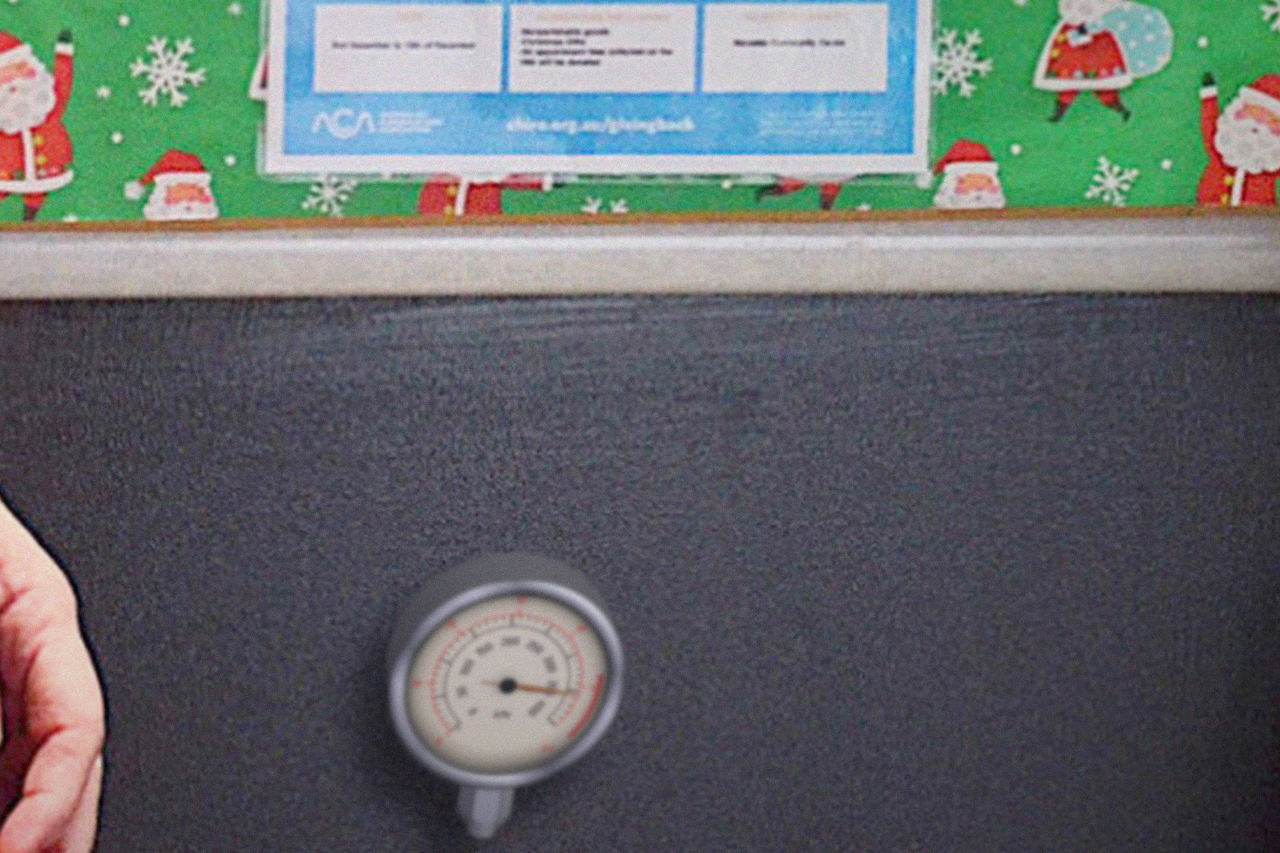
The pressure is {"value": 350, "unit": "kPa"}
